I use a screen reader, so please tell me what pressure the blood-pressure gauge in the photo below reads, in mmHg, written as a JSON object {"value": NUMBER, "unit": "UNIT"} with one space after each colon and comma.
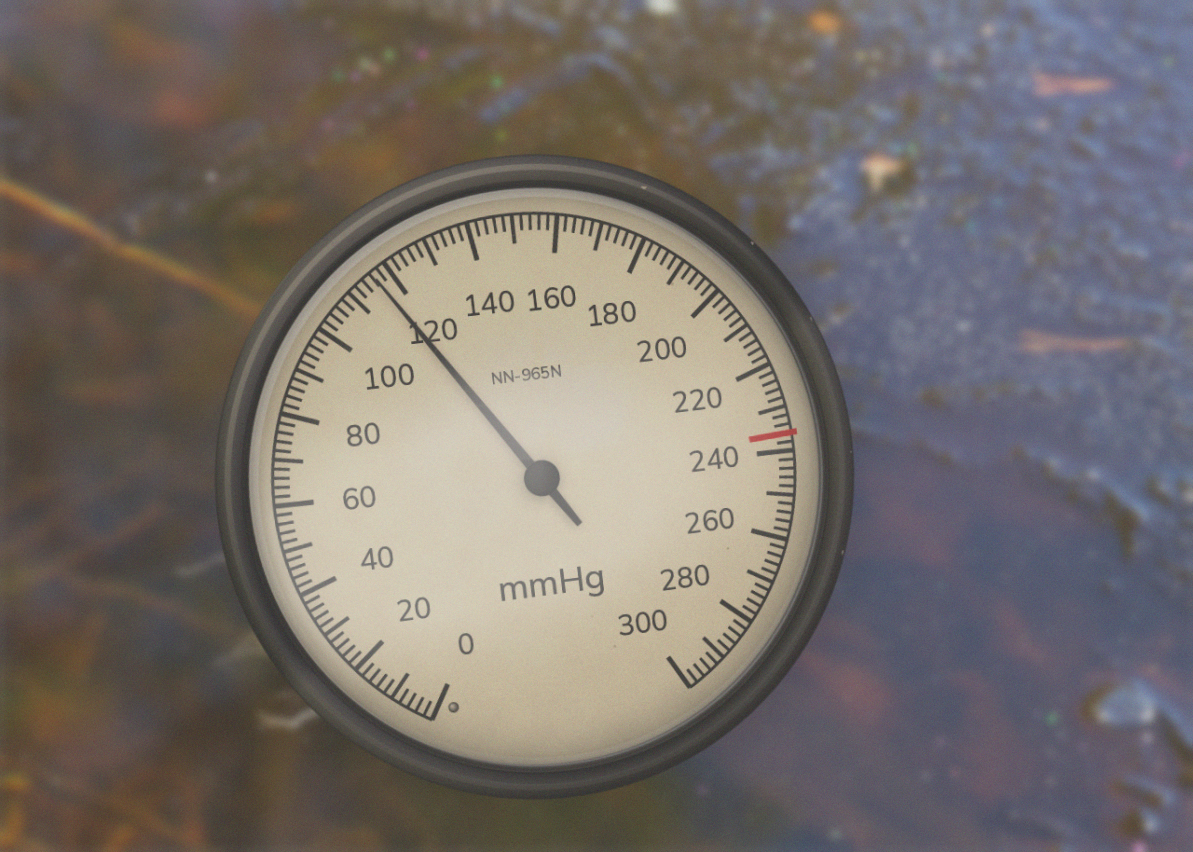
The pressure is {"value": 116, "unit": "mmHg"}
